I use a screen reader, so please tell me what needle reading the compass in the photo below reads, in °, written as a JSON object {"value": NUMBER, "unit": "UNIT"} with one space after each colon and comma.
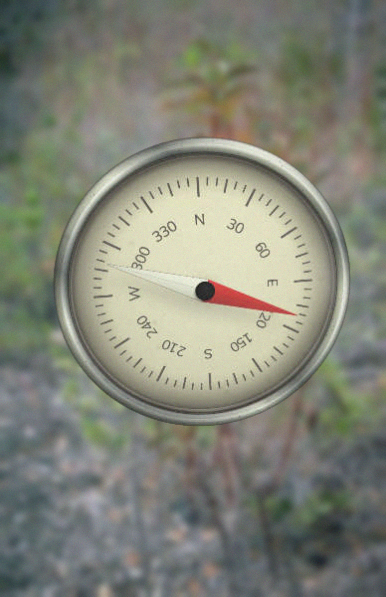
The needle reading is {"value": 110, "unit": "°"}
